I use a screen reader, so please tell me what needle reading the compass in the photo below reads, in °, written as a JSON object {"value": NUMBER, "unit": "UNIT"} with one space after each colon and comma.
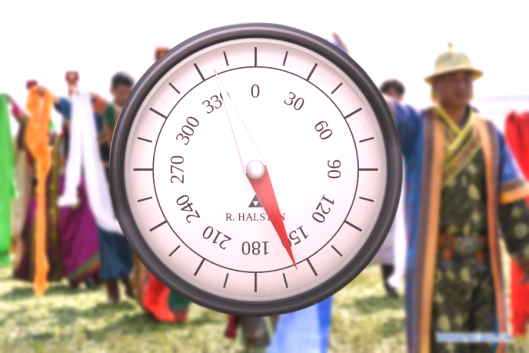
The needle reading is {"value": 157.5, "unit": "°"}
